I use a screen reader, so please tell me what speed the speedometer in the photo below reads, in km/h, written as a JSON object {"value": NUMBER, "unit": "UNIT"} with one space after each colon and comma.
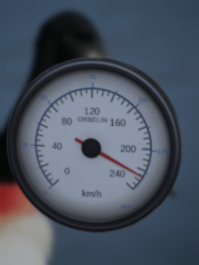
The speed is {"value": 225, "unit": "km/h"}
